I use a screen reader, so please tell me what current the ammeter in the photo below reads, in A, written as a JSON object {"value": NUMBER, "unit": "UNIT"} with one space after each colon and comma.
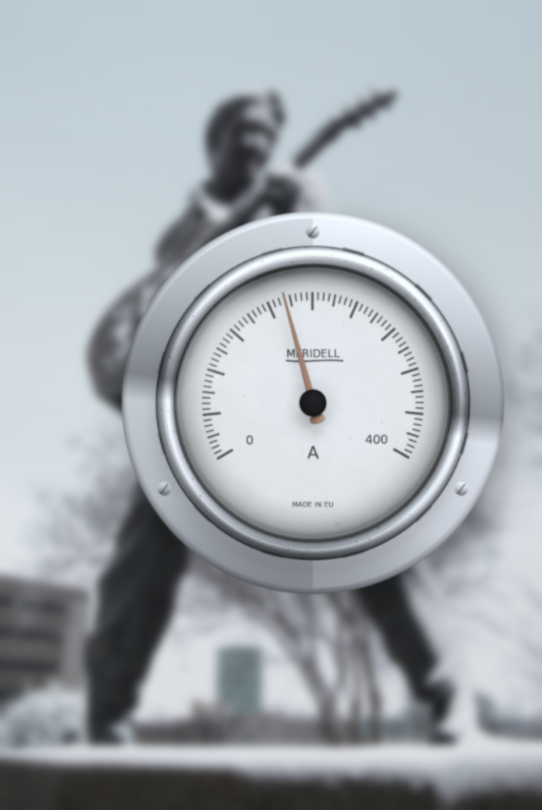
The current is {"value": 175, "unit": "A"}
